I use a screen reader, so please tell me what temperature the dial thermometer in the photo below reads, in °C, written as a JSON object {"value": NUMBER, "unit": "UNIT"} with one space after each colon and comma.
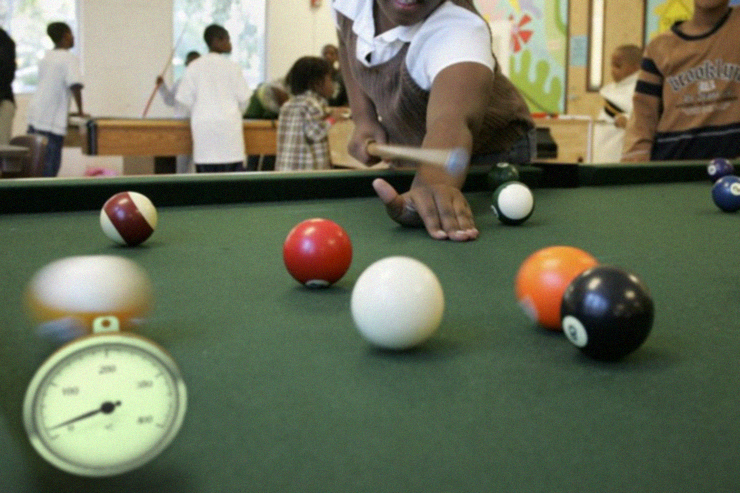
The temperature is {"value": 20, "unit": "°C"}
